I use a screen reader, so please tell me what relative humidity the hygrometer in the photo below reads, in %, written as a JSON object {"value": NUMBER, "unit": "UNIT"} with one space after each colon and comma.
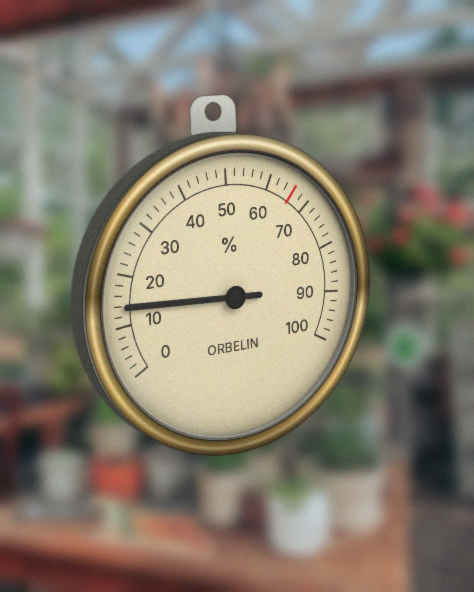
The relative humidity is {"value": 14, "unit": "%"}
